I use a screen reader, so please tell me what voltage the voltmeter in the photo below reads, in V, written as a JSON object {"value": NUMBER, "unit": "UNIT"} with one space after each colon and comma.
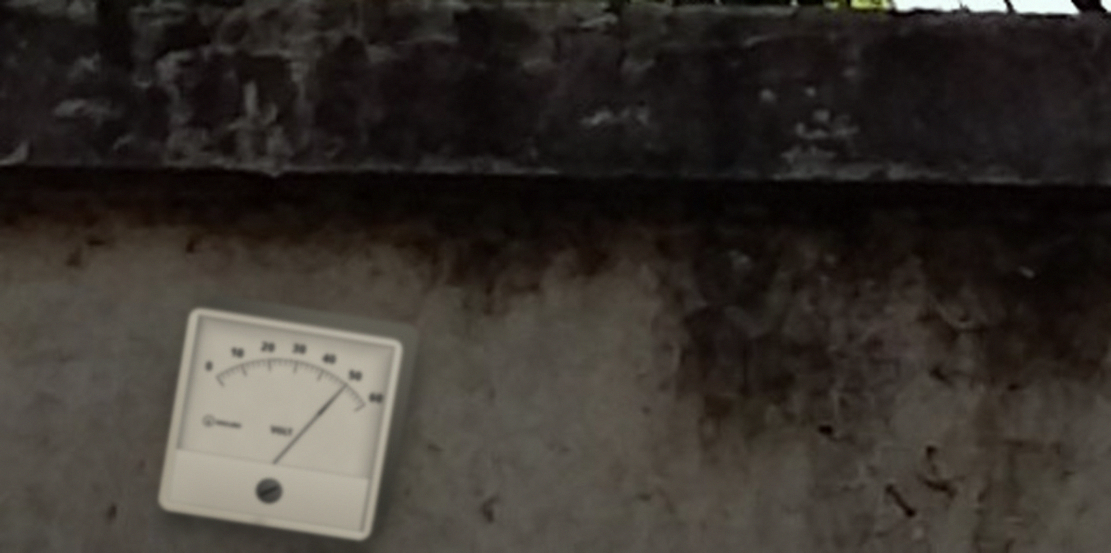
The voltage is {"value": 50, "unit": "V"}
